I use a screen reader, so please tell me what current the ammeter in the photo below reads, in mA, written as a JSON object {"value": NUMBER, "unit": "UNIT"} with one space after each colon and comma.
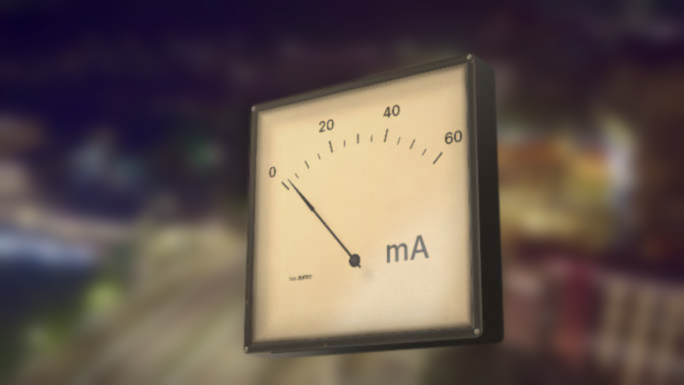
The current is {"value": 2.5, "unit": "mA"}
